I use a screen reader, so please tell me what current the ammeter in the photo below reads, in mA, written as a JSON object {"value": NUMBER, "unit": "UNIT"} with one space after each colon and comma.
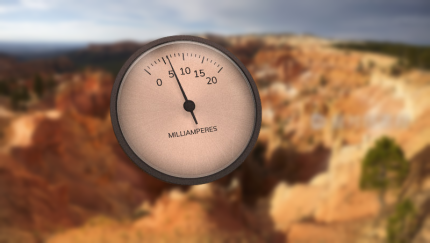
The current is {"value": 6, "unit": "mA"}
